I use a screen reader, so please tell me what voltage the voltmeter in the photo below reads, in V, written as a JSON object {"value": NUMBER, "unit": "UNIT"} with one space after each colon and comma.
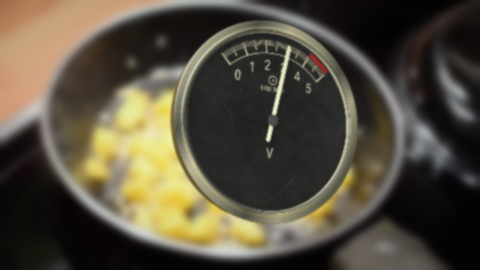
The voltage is {"value": 3, "unit": "V"}
